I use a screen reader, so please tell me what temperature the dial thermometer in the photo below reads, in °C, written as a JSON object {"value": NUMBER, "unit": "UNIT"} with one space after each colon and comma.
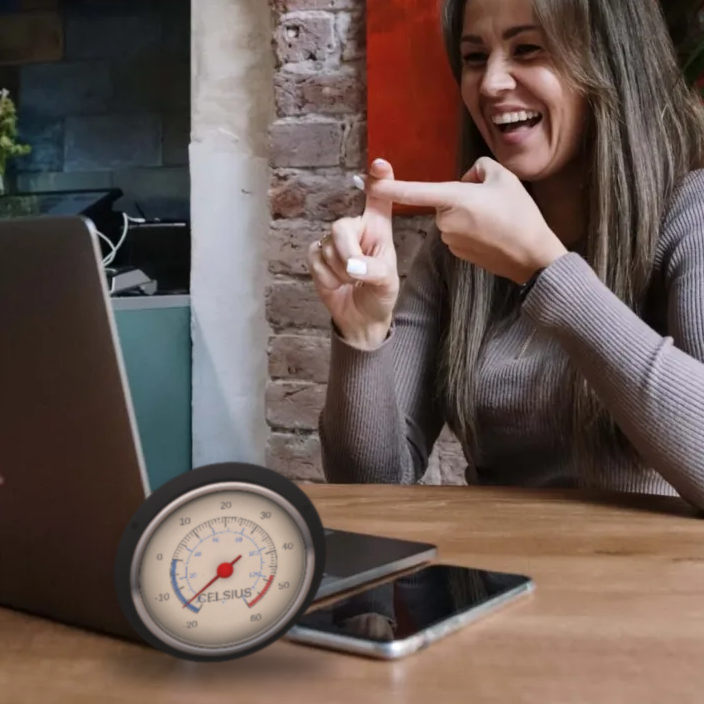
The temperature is {"value": -15, "unit": "°C"}
